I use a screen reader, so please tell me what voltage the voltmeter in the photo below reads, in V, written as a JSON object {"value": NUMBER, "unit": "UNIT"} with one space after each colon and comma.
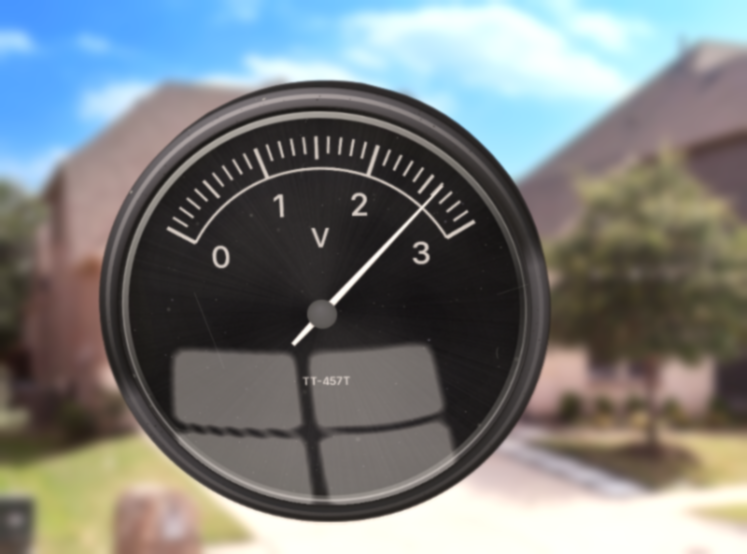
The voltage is {"value": 2.6, "unit": "V"}
